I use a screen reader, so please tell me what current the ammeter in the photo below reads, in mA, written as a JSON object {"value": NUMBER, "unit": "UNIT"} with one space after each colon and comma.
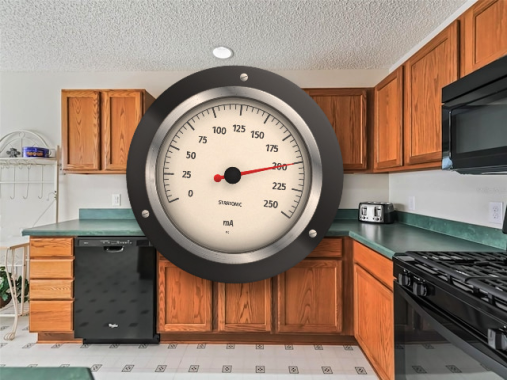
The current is {"value": 200, "unit": "mA"}
